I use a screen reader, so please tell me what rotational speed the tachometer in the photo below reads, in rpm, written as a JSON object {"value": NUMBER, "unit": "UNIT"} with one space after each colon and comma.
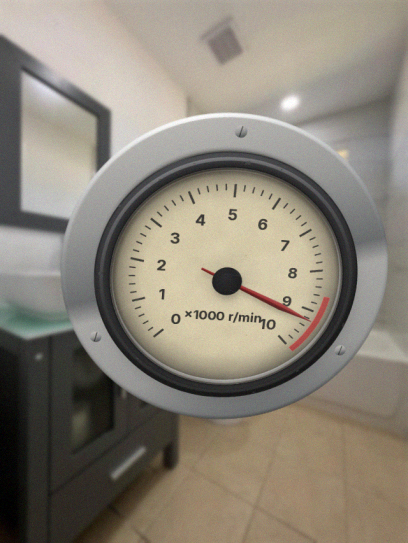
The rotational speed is {"value": 9200, "unit": "rpm"}
